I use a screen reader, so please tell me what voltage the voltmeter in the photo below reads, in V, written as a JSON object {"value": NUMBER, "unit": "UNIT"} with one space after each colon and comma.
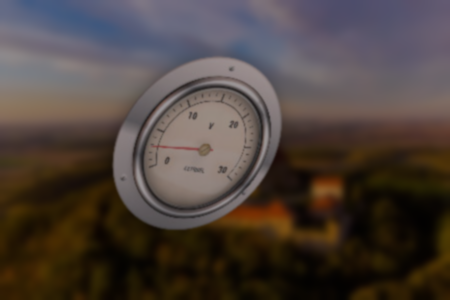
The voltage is {"value": 3, "unit": "V"}
